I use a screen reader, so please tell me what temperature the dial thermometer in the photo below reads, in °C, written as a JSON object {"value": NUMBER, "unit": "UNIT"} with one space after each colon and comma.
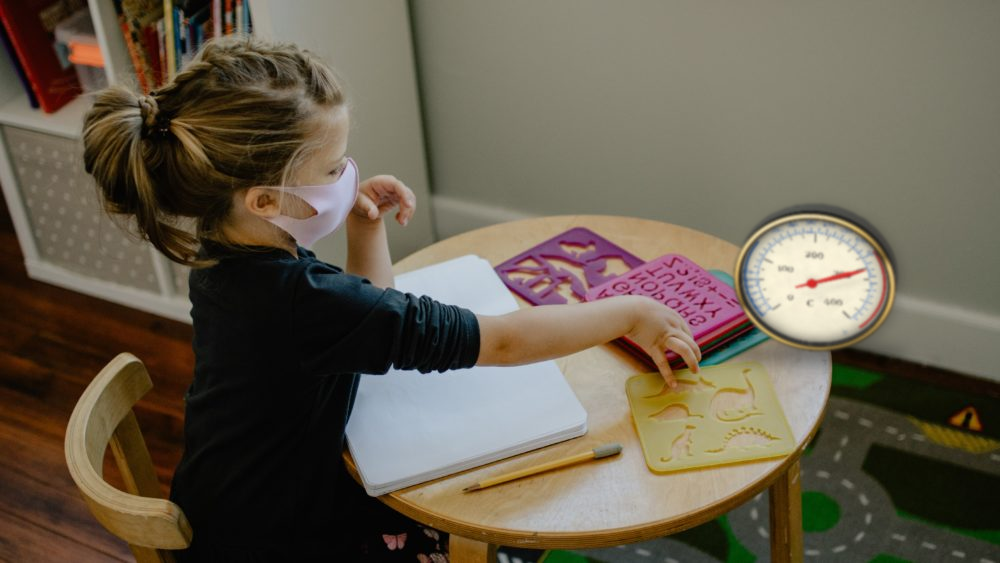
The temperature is {"value": 300, "unit": "°C"}
